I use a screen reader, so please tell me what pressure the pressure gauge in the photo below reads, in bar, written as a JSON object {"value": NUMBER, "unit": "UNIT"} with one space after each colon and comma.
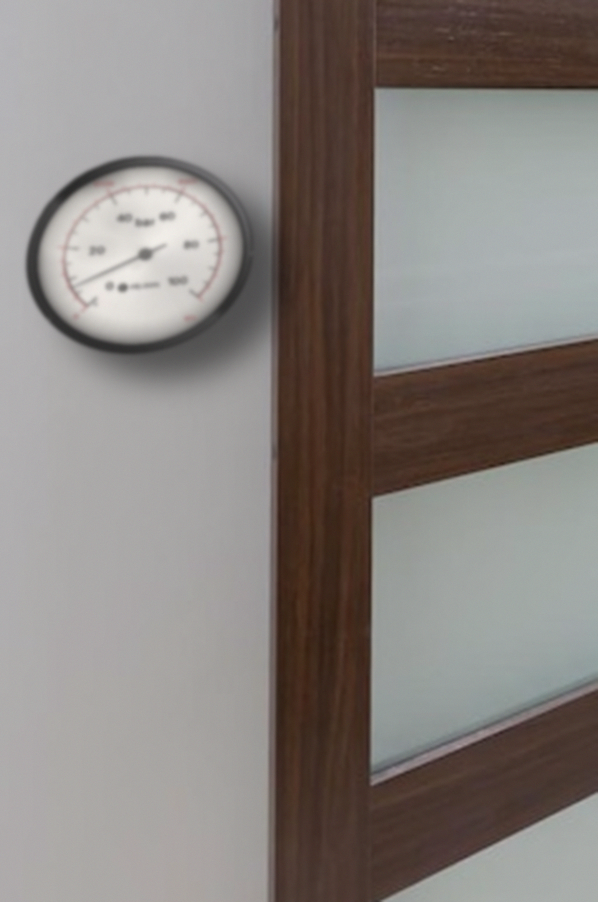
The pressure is {"value": 7.5, "unit": "bar"}
